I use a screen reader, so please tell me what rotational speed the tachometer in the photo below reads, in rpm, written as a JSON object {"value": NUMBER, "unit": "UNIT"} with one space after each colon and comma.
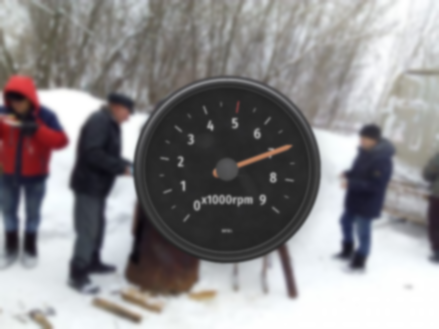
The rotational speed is {"value": 7000, "unit": "rpm"}
